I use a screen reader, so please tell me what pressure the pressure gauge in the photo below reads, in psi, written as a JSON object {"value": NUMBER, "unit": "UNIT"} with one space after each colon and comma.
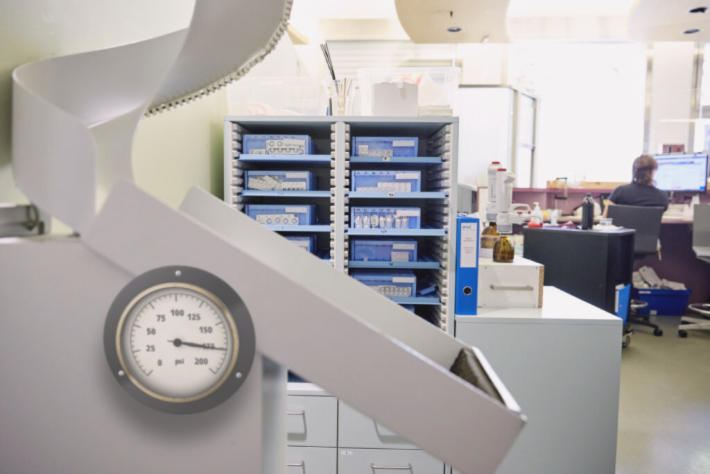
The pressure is {"value": 175, "unit": "psi"}
